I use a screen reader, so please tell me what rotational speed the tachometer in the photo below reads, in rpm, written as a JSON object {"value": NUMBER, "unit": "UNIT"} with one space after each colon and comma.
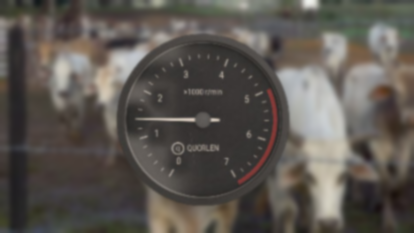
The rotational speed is {"value": 1400, "unit": "rpm"}
